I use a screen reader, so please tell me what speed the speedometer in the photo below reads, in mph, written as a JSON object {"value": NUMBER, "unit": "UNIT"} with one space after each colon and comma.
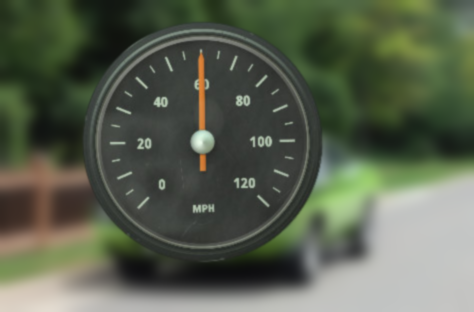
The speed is {"value": 60, "unit": "mph"}
